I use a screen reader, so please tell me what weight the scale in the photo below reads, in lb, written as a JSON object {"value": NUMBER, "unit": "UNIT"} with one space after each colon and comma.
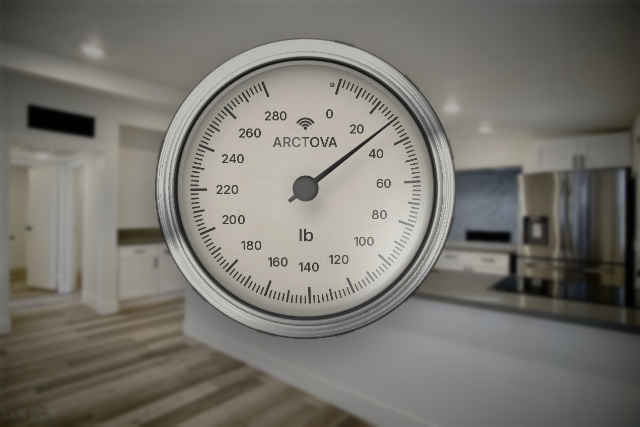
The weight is {"value": 30, "unit": "lb"}
